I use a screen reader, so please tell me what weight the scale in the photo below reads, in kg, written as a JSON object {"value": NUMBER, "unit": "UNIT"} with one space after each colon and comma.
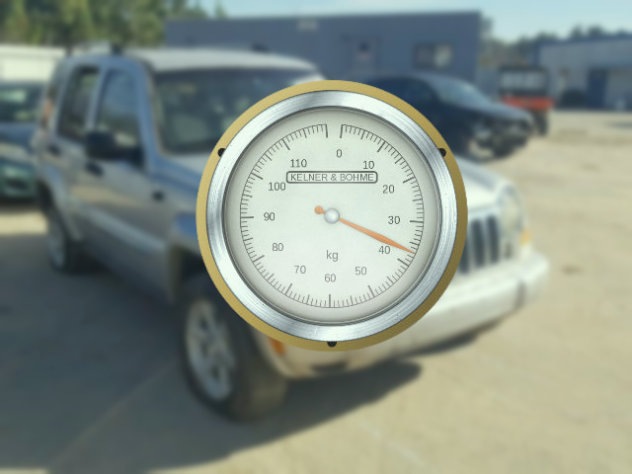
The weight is {"value": 37, "unit": "kg"}
